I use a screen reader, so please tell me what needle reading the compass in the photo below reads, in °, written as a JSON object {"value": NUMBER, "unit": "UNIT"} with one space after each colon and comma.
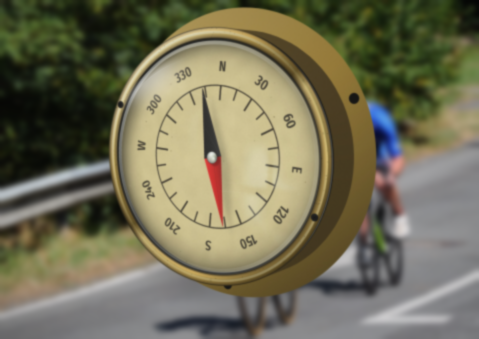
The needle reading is {"value": 165, "unit": "°"}
